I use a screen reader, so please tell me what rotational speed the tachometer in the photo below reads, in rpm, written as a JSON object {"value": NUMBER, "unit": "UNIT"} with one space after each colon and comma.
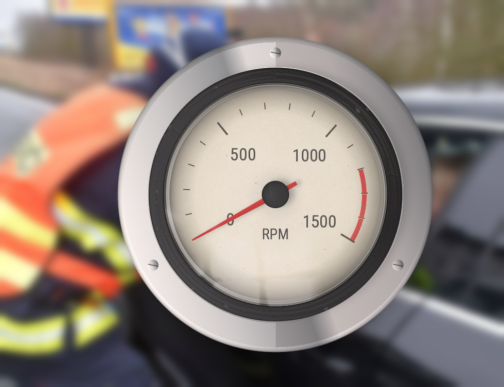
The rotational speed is {"value": 0, "unit": "rpm"}
